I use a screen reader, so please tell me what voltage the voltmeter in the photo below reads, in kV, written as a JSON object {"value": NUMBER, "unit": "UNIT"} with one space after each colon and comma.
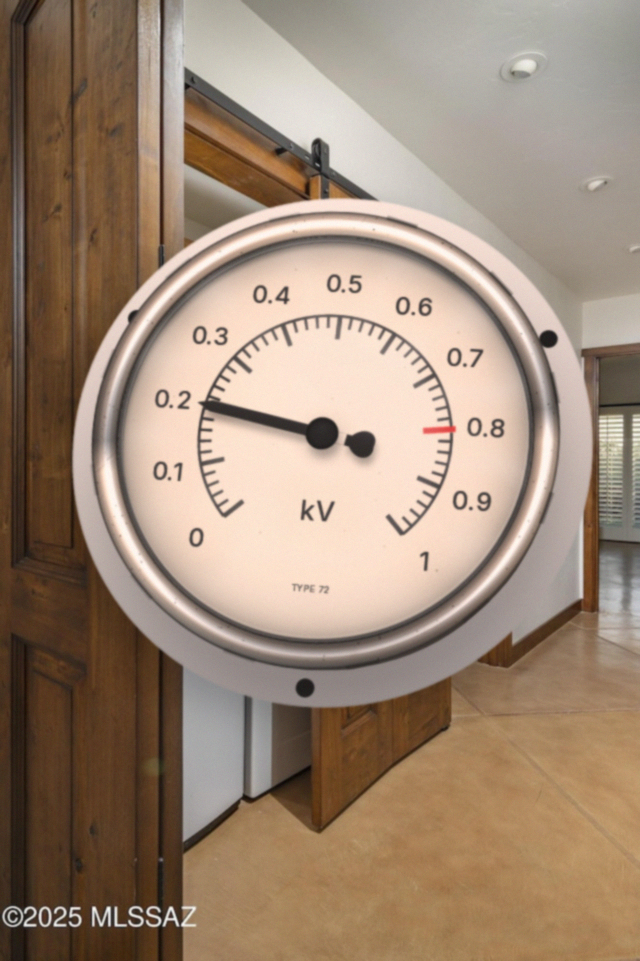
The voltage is {"value": 0.2, "unit": "kV"}
